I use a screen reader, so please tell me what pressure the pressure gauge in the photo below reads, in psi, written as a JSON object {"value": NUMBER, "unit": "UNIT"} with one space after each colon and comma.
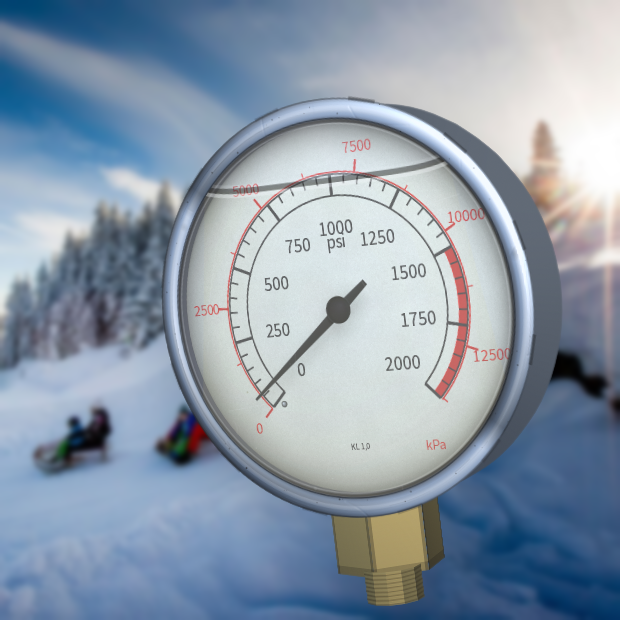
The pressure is {"value": 50, "unit": "psi"}
